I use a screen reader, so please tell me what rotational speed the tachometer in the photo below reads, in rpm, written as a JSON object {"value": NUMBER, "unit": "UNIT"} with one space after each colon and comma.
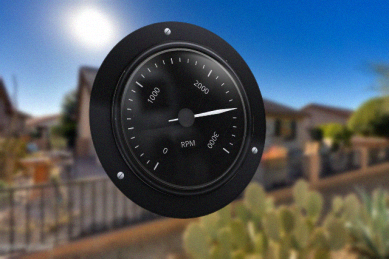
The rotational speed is {"value": 2500, "unit": "rpm"}
